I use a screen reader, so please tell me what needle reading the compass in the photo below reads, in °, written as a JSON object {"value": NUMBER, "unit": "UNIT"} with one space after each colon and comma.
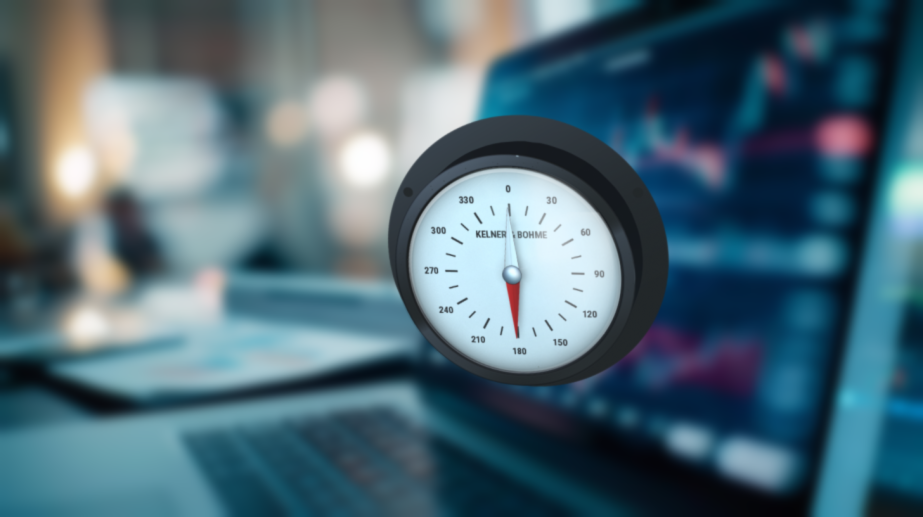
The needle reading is {"value": 180, "unit": "°"}
